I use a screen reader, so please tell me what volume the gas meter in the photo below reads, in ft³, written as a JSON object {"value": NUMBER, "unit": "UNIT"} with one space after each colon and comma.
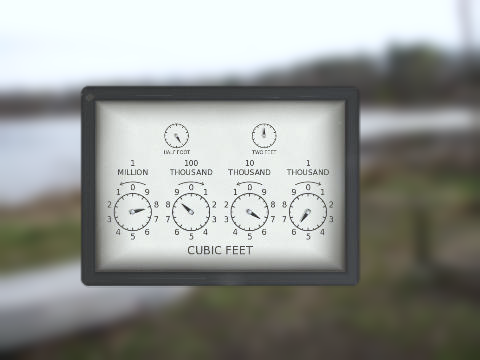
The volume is {"value": 786600, "unit": "ft³"}
